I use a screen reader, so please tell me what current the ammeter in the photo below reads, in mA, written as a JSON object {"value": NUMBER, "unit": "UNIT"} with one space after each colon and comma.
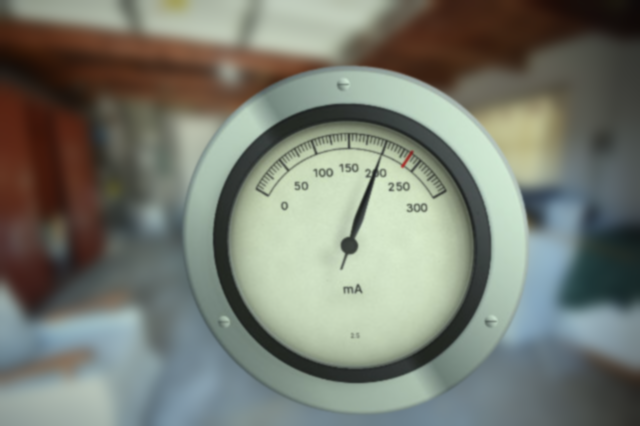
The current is {"value": 200, "unit": "mA"}
